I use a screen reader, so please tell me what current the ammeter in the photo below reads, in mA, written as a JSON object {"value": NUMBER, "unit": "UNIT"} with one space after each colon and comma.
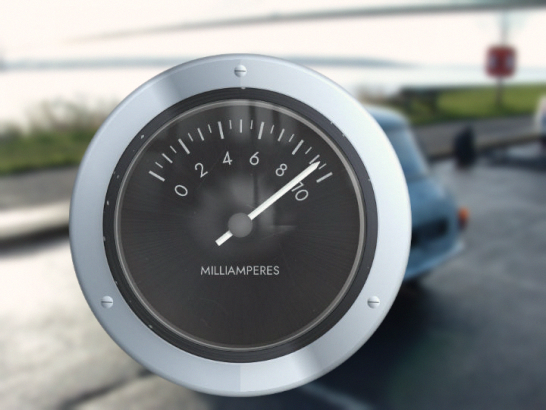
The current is {"value": 9.25, "unit": "mA"}
